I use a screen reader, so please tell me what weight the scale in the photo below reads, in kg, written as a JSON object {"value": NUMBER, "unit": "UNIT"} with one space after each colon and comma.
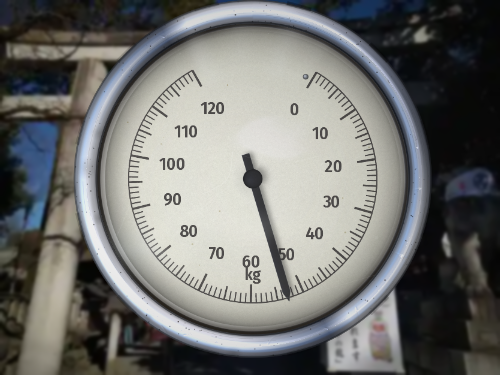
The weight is {"value": 53, "unit": "kg"}
